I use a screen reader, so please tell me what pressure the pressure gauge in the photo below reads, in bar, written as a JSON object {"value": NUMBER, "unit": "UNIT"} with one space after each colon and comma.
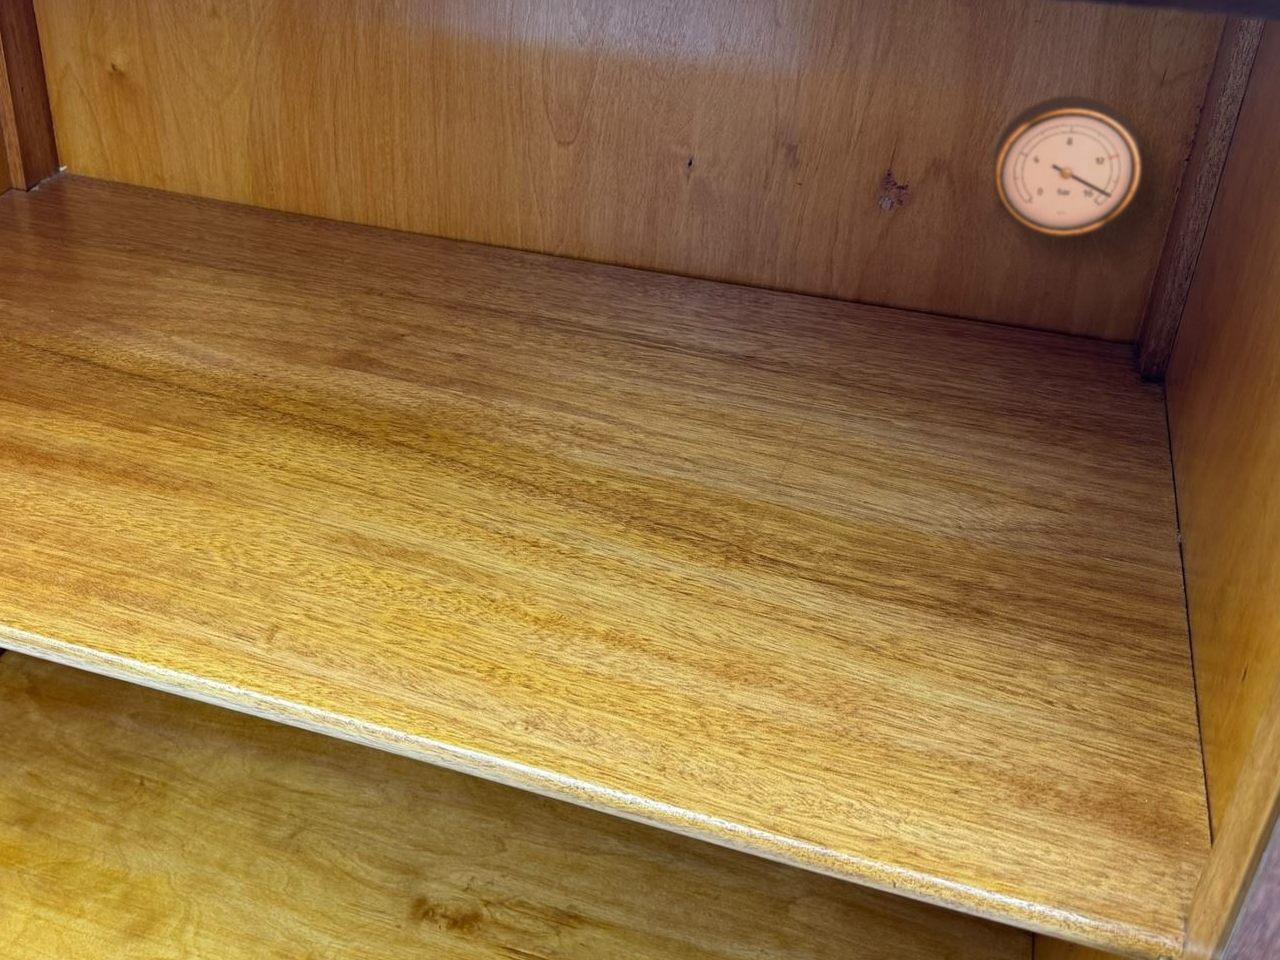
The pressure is {"value": 15, "unit": "bar"}
